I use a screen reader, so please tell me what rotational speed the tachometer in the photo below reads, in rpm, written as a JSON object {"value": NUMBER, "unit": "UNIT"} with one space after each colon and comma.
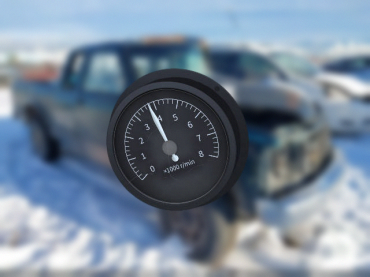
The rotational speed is {"value": 3800, "unit": "rpm"}
